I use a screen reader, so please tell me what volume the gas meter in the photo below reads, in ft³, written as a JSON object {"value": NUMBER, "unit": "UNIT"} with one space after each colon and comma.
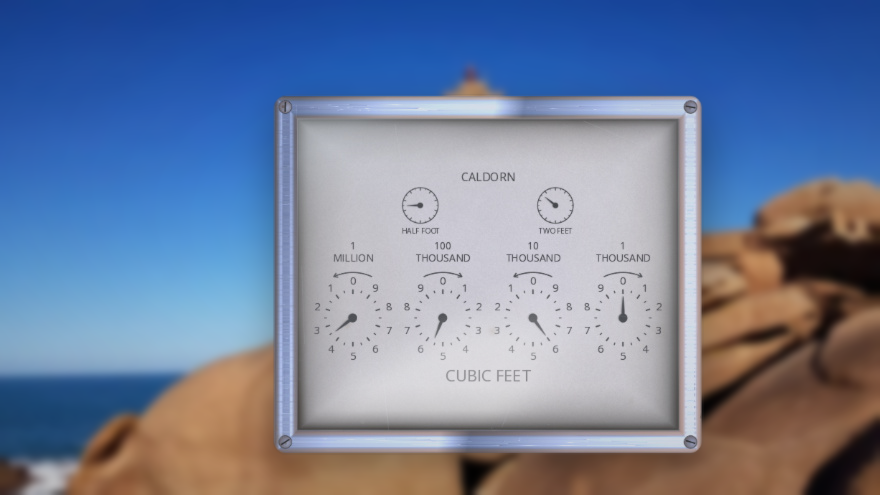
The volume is {"value": 356000, "unit": "ft³"}
